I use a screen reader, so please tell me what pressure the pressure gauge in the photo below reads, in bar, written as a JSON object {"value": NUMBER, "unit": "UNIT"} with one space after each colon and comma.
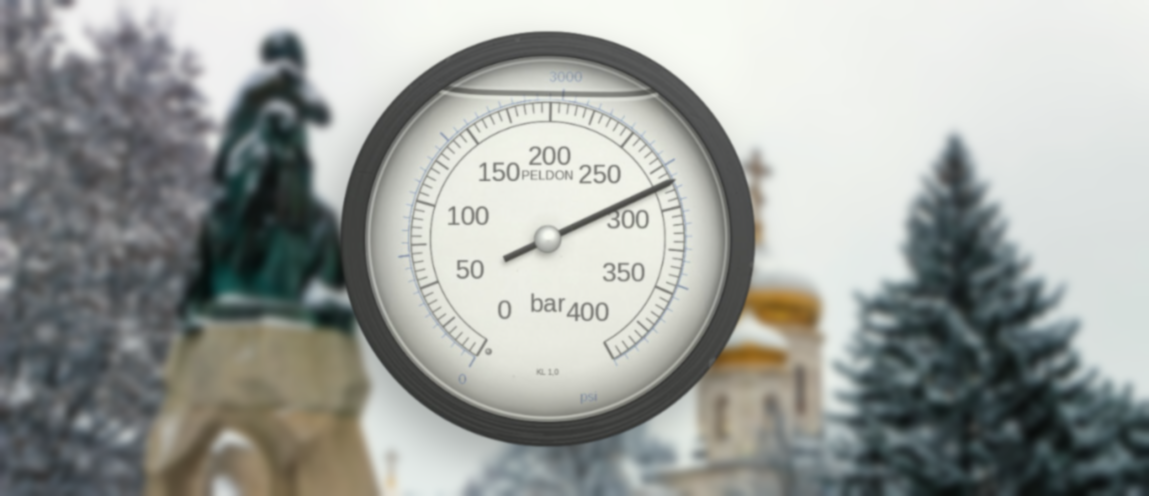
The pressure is {"value": 285, "unit": "bar"}
